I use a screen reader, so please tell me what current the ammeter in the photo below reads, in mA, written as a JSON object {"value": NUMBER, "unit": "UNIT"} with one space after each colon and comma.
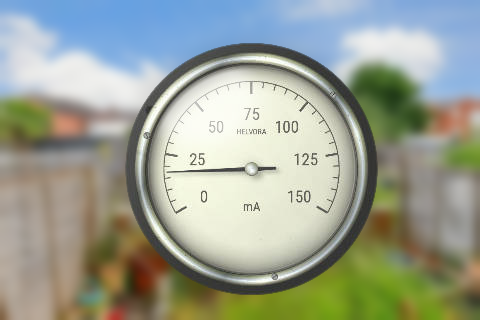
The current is {"value": 17.5, "unit": "mA"}
